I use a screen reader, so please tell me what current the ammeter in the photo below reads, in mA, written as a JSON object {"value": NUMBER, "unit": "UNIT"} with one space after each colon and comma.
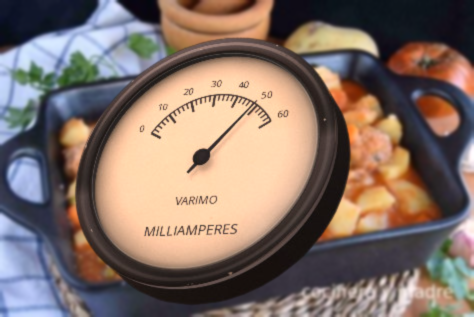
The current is {"value": 50, "unit": "mA"}
